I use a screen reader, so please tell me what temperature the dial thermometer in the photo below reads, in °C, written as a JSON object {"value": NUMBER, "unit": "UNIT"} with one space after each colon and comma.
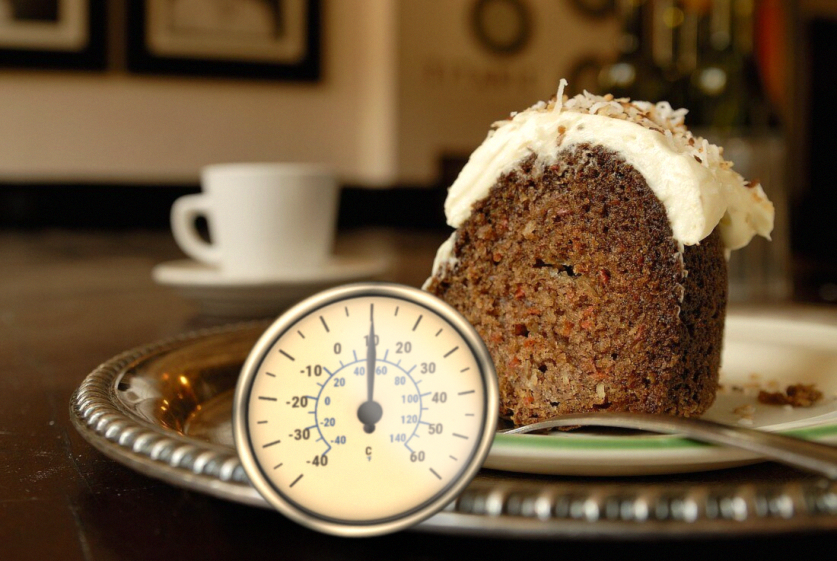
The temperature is {"value": 10, "unit": "°C"}
